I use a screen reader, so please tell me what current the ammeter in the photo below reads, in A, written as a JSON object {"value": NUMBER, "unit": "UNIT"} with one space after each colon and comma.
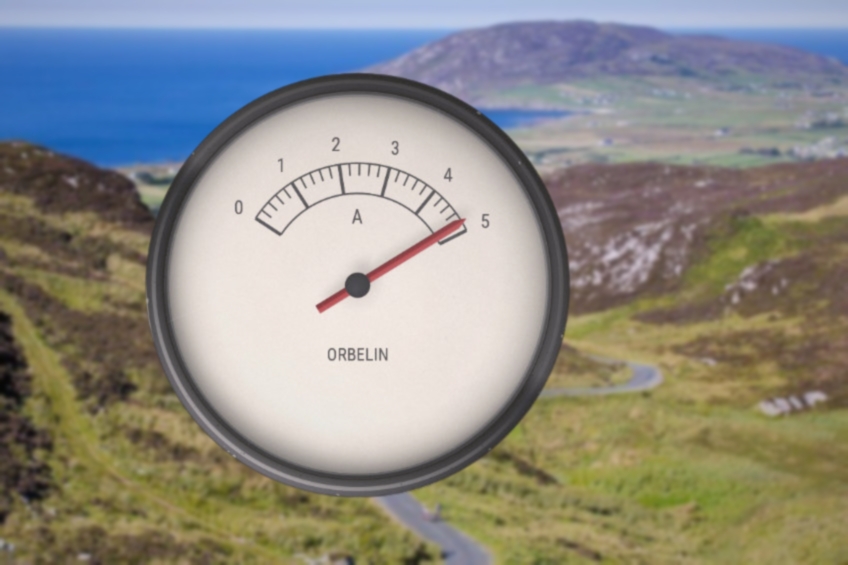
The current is {"value": 4.8, "unit": "A"}
